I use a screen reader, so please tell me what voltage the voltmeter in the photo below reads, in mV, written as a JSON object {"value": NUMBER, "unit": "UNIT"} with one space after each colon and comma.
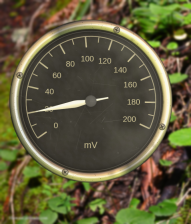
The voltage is {"value": 20, "unit": "mV"}
